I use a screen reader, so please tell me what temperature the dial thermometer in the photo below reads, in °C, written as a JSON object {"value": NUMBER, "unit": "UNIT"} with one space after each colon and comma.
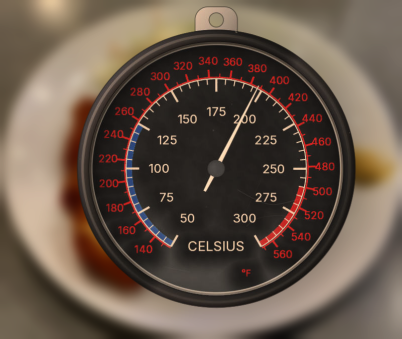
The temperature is {"value": 197.5, "unit": "°C"}
